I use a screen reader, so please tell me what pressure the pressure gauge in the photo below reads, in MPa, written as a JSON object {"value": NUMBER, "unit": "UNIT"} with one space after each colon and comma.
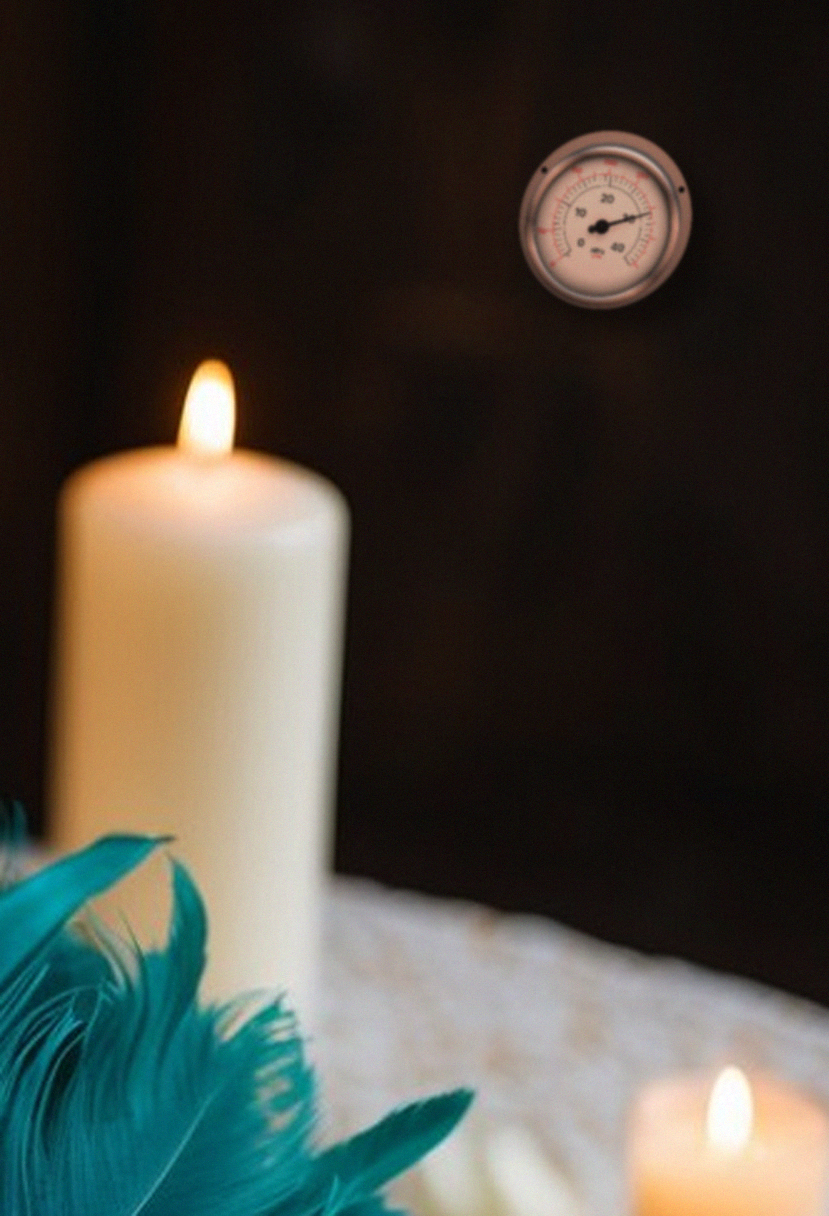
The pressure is {"value": 30, "unit": "MPa"}
